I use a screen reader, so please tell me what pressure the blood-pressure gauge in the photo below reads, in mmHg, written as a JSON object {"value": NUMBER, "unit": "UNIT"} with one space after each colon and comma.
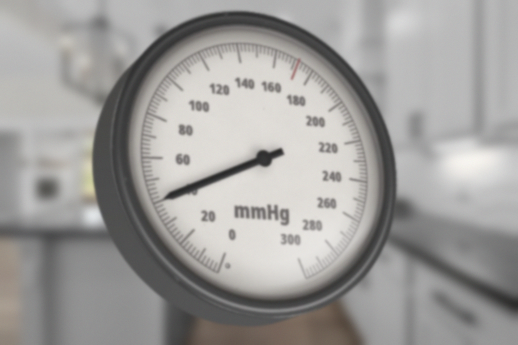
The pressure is {"value": 40, "unit": "mmHg"}
